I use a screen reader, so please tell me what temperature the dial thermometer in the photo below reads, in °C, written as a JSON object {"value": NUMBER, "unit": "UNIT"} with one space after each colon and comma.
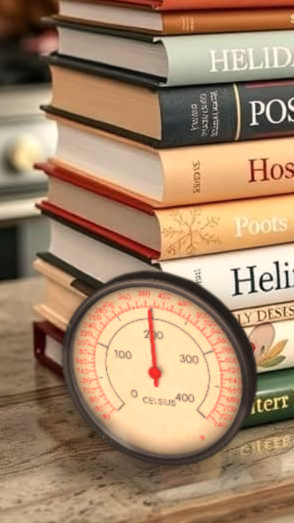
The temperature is {"value": 200, "unit": "°C"}
